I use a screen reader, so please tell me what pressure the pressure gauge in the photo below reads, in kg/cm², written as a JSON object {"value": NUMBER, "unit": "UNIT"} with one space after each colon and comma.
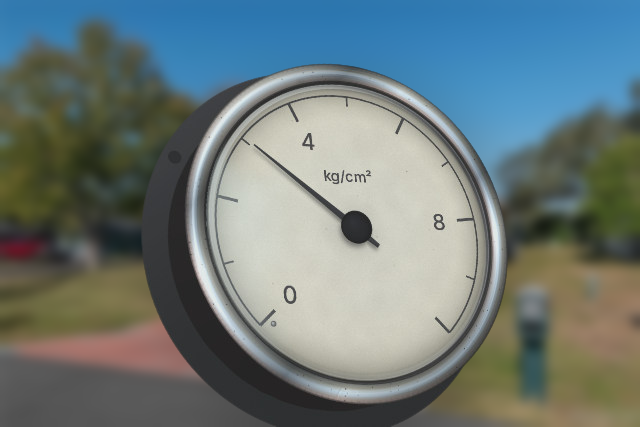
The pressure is {"value": 3, "unit": "kg/cm²"}
